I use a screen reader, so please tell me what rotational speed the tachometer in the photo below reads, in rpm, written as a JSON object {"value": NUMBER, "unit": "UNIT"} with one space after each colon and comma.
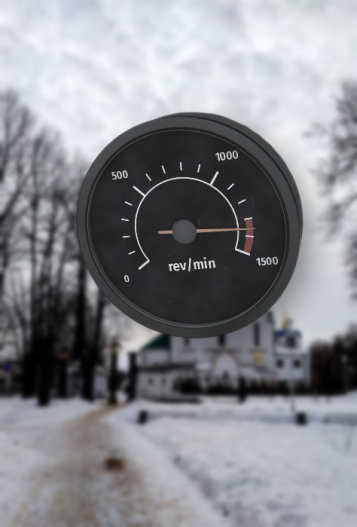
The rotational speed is {"value": 1350, "unit": "rpm"}
